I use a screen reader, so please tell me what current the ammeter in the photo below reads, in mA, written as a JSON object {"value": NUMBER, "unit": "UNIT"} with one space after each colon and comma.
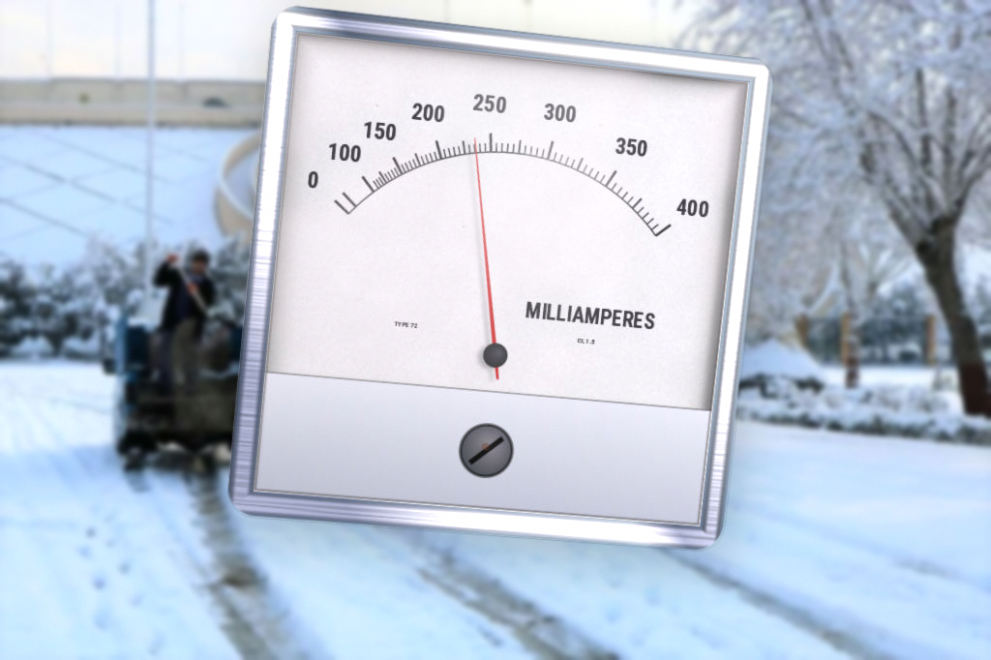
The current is {"value": 235, "unit": "mA"}
